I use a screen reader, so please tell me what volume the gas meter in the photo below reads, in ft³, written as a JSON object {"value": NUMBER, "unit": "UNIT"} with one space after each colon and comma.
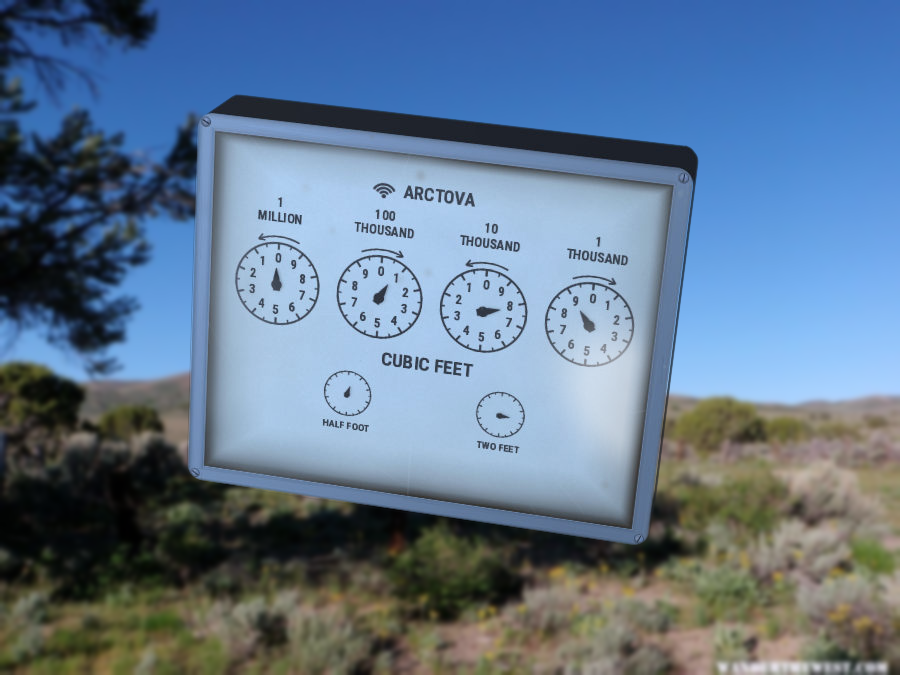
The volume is {"value": 7900, "unit": "ft³"}
